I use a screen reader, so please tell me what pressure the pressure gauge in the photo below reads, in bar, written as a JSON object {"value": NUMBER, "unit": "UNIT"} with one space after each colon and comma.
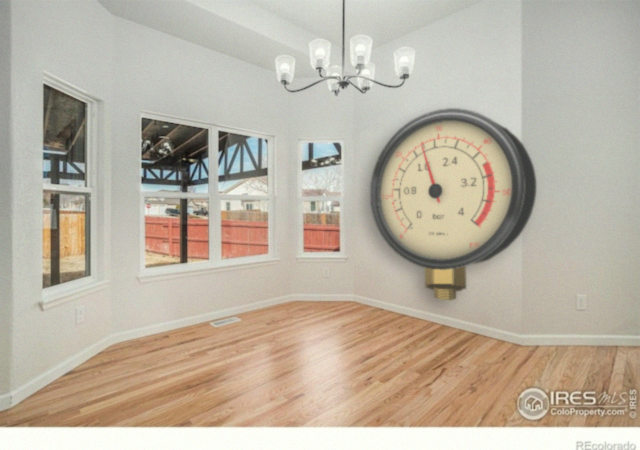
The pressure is {"value": 1.8, "unit": "bar"}
